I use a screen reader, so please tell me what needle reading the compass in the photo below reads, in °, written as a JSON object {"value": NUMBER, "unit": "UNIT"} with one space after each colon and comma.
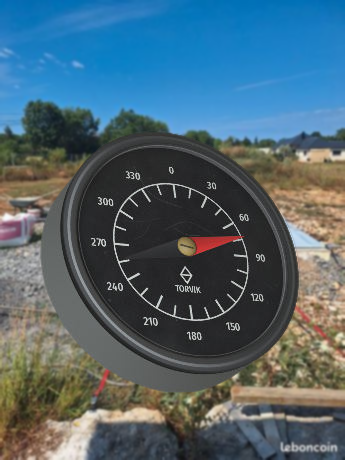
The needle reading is {"value": 75, "unit": "°"}
